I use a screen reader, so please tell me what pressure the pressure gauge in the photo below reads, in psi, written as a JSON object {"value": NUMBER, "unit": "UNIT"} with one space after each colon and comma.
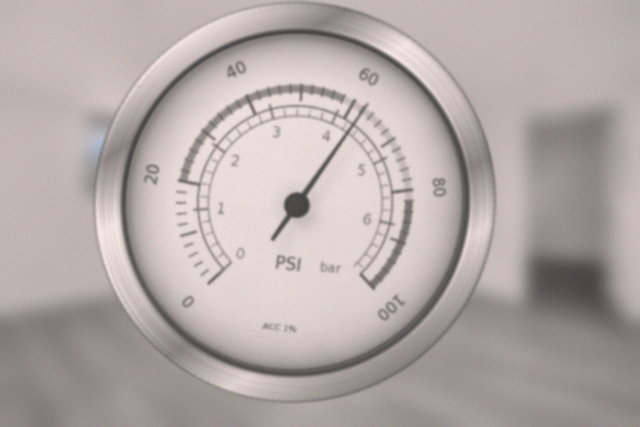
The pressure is {"value": 62, "unit": "psi"}
